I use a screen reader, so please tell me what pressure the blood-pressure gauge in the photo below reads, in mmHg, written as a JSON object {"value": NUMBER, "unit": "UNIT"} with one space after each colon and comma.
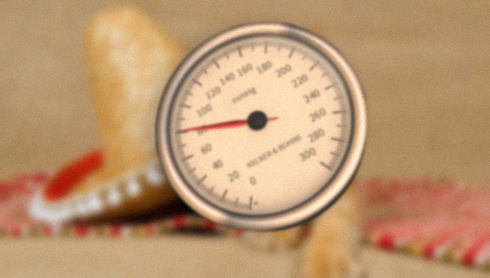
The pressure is {"value": 80, "unit": "mmHg"}
